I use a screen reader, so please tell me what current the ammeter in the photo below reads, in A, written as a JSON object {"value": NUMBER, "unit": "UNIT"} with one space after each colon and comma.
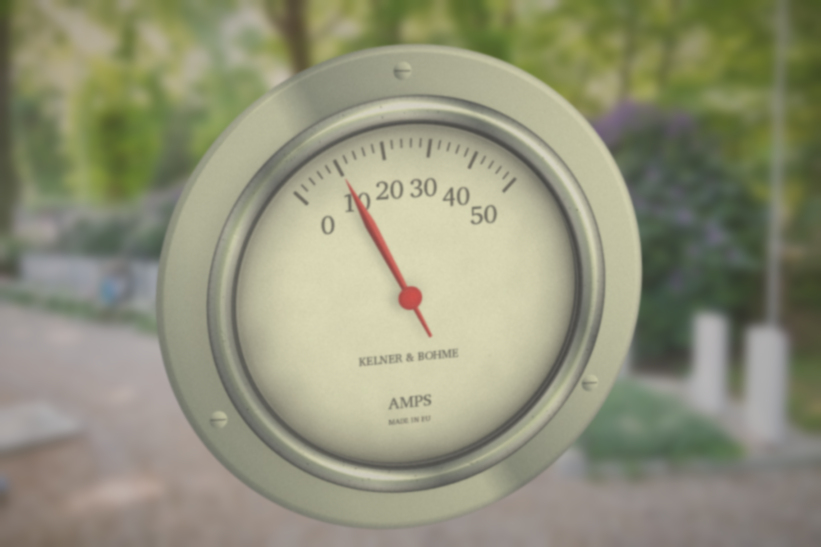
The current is {"value": 10, "unit": "A"}
